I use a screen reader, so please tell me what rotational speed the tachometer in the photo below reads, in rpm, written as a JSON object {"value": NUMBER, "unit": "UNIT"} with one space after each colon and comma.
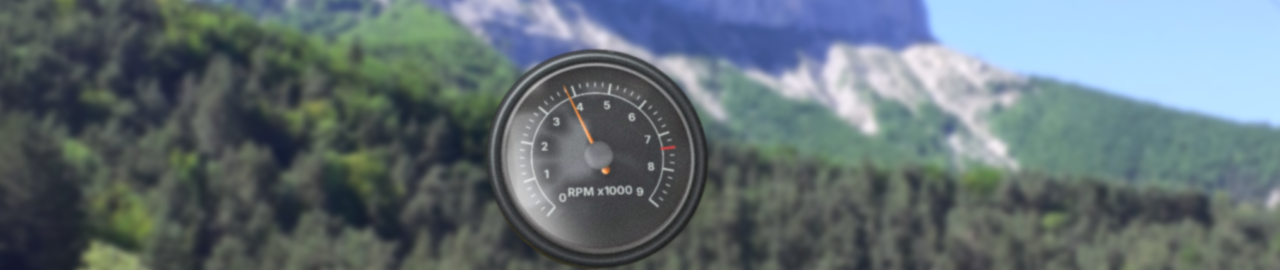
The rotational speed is {"value": 3800, "unit": "rpm"}
